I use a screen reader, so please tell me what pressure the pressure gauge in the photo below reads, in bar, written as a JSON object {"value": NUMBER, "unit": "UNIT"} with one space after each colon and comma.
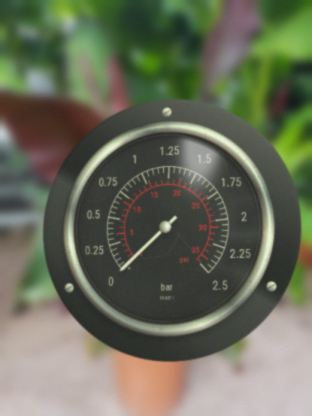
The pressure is {"value": 0, "unit": "bar"}
